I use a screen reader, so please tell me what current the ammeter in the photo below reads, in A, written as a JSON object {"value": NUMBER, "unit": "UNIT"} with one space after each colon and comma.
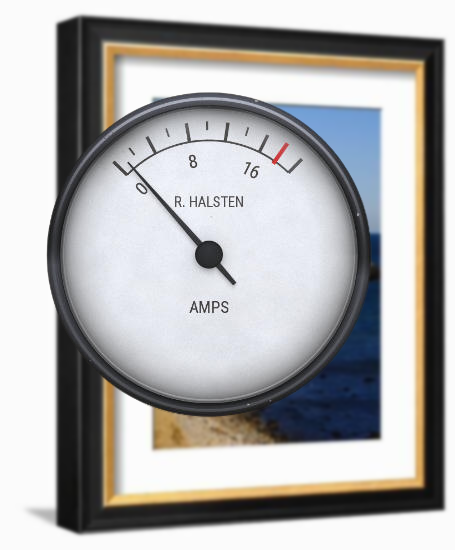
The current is {"value": 1, "unit": "A"}
